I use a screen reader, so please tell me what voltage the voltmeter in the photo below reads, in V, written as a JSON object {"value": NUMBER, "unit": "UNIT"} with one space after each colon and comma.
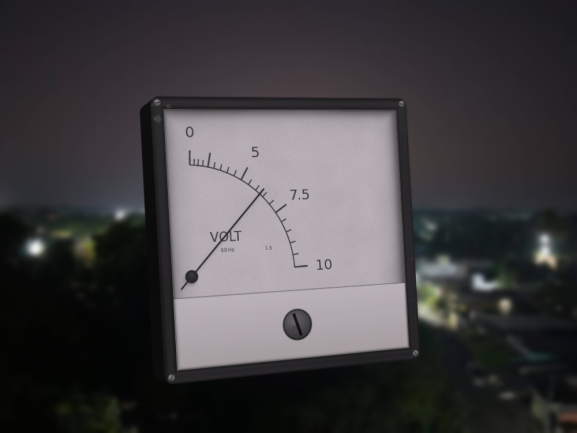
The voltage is {"value": 6.25, "unit": "V"}
